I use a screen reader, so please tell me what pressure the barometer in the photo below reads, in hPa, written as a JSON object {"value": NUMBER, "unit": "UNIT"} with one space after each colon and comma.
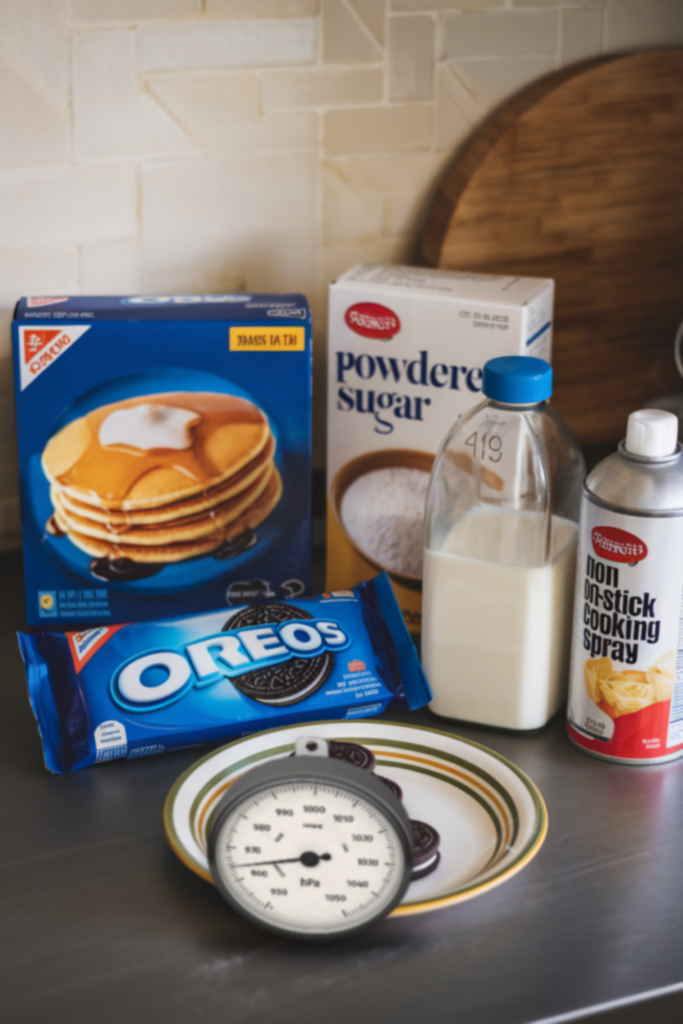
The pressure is {"value": 965, "unit": "hPa"}
